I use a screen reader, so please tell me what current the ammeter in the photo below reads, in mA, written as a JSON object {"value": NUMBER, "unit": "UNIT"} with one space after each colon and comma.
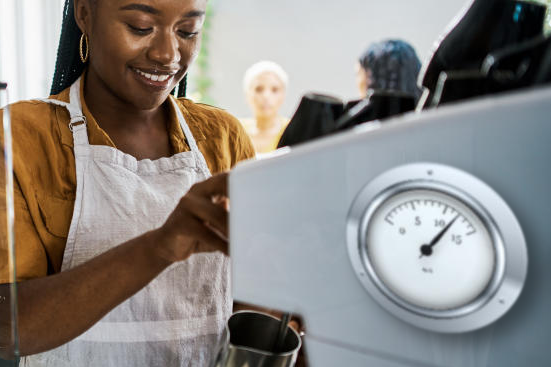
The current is {"value": 12, "unit": "mA"}
